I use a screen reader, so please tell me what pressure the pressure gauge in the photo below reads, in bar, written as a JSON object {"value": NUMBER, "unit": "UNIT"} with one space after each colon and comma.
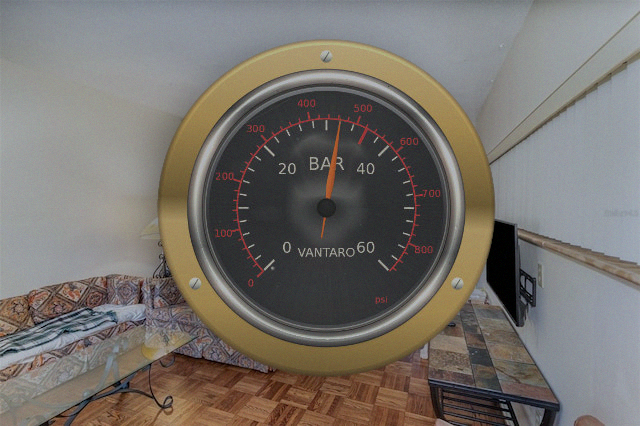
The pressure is {"value": 32, "unit": "bar"}
